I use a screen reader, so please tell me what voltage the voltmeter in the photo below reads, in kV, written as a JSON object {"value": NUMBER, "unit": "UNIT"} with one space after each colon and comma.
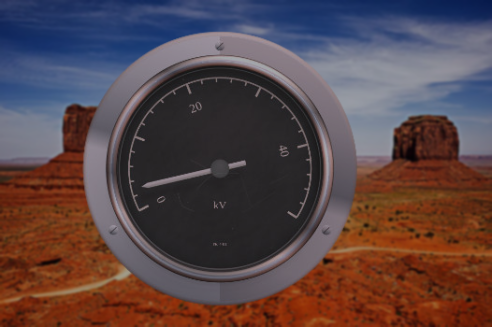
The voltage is {"value": 3, "unit": "kV"}
